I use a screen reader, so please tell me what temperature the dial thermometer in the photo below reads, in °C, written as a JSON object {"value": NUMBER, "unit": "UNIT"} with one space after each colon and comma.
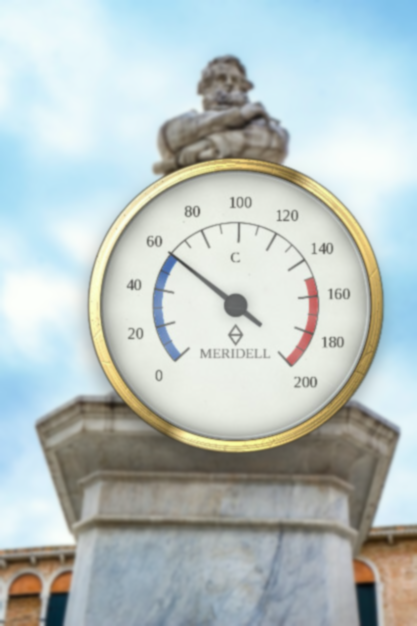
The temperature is {"value": 60, "unit": "°C"}
